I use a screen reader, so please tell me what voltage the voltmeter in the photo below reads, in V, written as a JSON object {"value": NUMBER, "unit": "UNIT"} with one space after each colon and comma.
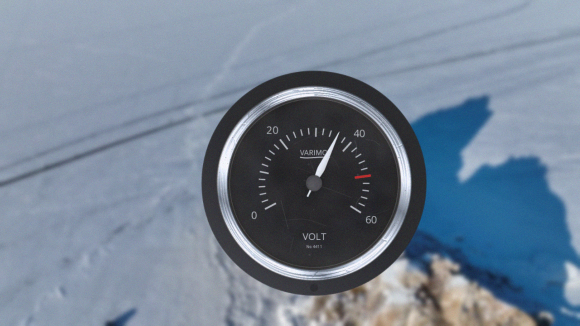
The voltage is {"value": 36, "unit": "V"}
